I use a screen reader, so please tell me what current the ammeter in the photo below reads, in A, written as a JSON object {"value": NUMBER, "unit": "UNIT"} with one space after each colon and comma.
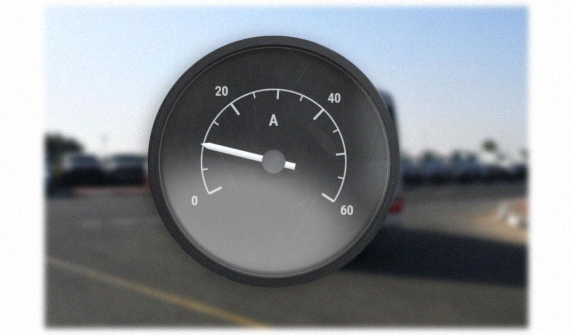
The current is {"value": 10, "unit": "A"}
